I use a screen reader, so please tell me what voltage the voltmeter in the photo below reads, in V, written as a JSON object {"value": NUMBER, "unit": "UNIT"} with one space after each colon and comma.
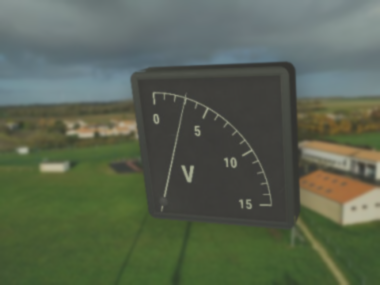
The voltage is {"value": 3, "unit": "V"}
